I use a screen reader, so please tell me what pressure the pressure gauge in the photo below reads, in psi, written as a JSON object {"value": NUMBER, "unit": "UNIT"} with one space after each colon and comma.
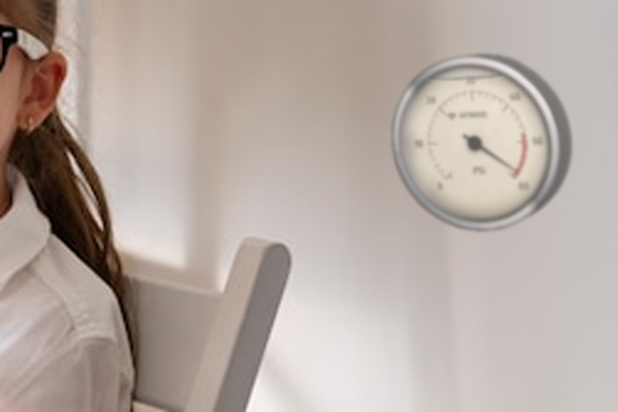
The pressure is {"value": 58, "unit": "psi"}
